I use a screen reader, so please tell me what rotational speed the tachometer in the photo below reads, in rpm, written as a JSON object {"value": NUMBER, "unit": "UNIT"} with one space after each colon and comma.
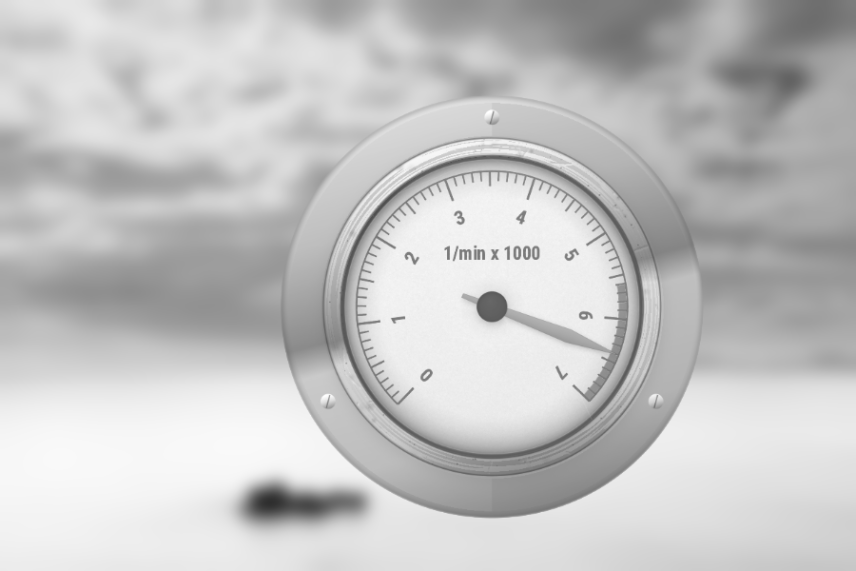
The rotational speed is {"value": 6400, "unit": "rpm"}
